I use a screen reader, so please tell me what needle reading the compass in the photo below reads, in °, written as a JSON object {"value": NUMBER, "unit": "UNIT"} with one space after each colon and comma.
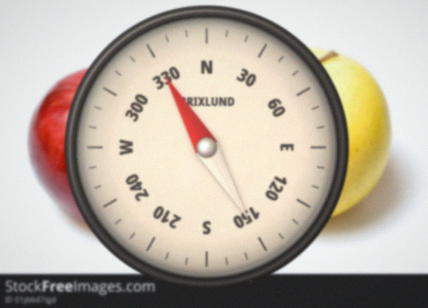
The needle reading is {"value": 330, "unit": "°"}
